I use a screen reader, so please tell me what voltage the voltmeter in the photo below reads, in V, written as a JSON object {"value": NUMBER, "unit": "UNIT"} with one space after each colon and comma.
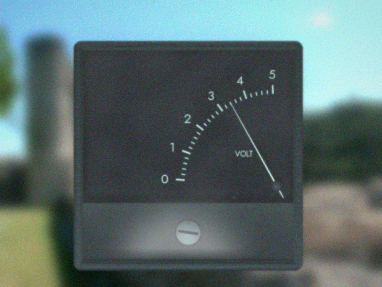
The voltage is {"value": 3.4, "unit": "V"}
